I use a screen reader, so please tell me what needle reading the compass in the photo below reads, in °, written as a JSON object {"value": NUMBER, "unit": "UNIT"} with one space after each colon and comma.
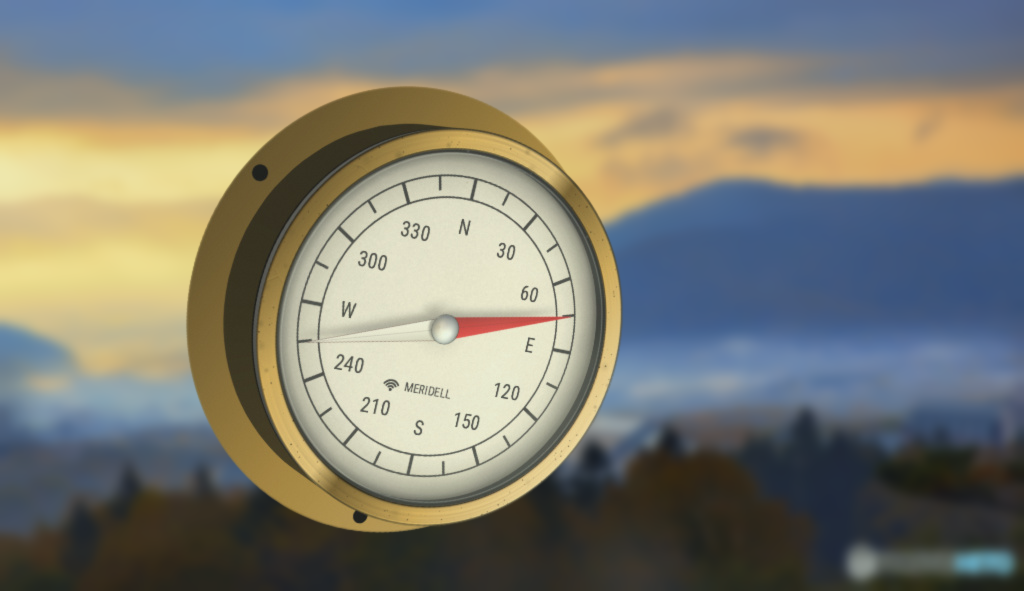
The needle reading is {"value": 75, "unit": "°"}
